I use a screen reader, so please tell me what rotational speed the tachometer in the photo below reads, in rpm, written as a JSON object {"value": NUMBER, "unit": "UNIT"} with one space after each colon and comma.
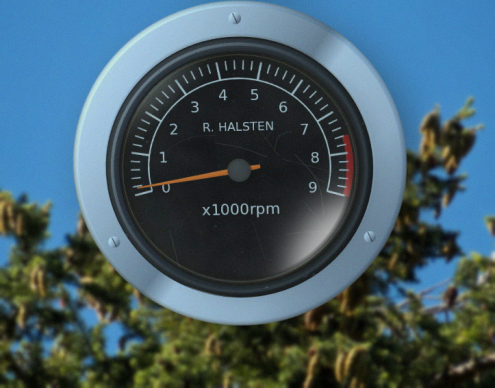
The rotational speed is {"value": 200, "unit": "rpm"}
